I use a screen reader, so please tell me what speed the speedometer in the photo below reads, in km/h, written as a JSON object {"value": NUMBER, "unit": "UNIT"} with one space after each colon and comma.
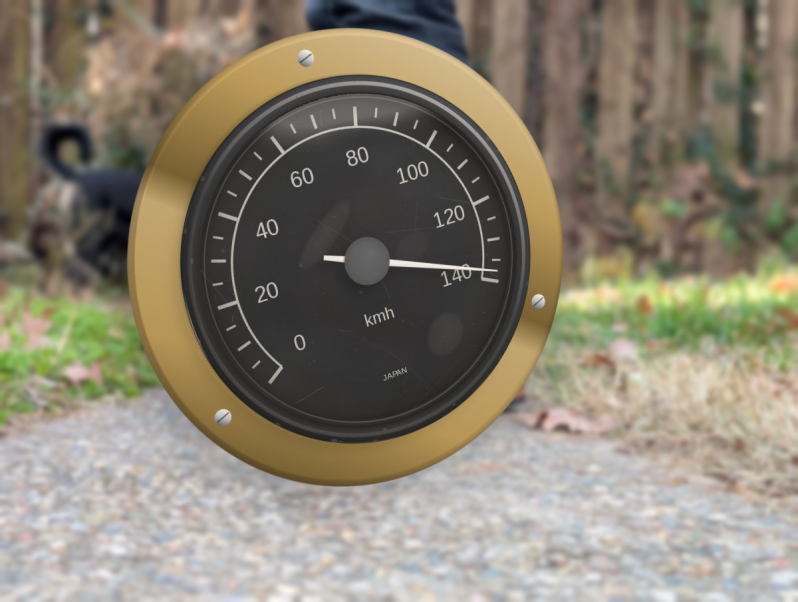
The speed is {"value": 137.5, "unit": "km/h"}
